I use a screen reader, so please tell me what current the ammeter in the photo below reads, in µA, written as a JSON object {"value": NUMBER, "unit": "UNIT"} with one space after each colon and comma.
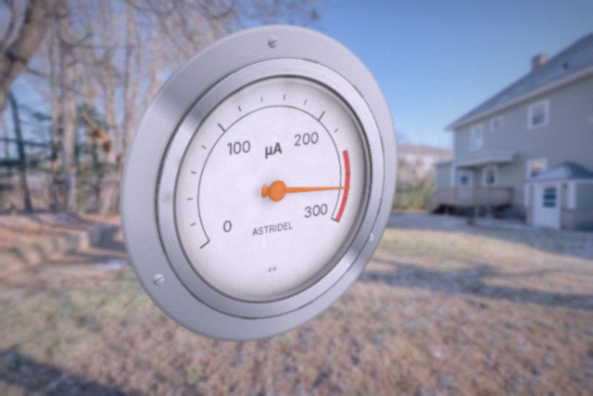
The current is {"value": 270, "unit": "µA"}
